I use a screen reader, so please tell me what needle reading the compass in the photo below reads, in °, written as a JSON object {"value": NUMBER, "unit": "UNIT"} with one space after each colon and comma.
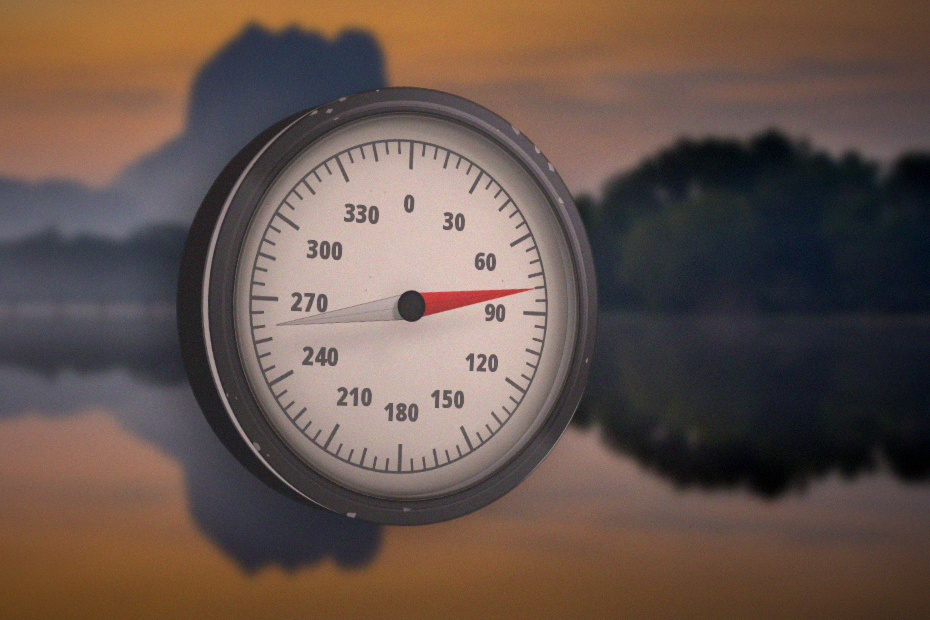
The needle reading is {"value": 80, "unit": "°"}
